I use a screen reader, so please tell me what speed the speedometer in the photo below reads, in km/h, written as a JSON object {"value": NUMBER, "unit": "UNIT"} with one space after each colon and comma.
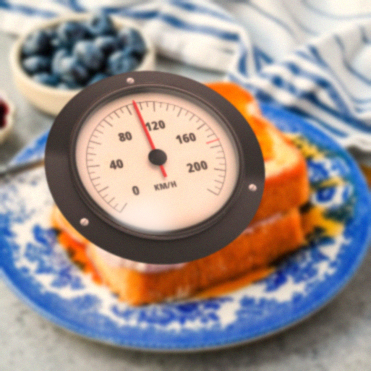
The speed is {"value": 105, "unit": "km/h"}
